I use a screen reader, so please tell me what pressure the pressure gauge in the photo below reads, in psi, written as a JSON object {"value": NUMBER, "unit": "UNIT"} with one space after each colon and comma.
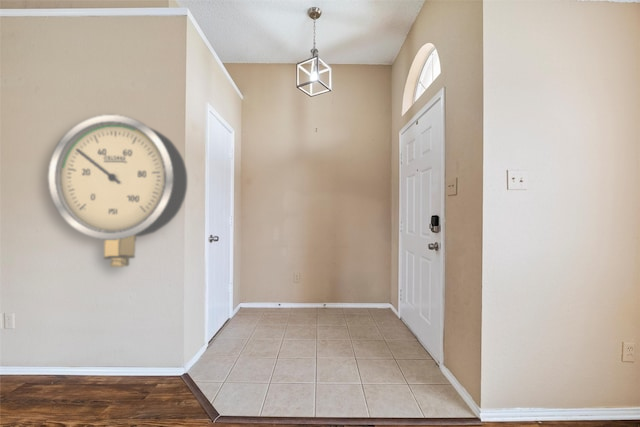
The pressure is {"value": 30, "unit": "psi"}
